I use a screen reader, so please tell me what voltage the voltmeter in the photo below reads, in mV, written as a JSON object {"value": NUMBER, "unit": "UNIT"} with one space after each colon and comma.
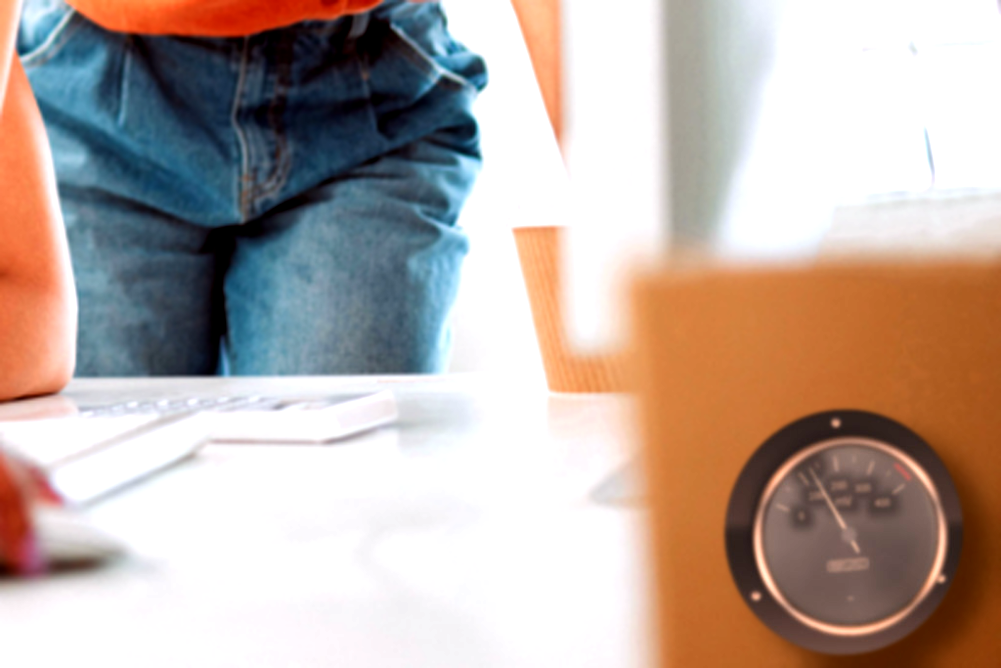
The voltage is {"value": 125, "unit": "mV"}
